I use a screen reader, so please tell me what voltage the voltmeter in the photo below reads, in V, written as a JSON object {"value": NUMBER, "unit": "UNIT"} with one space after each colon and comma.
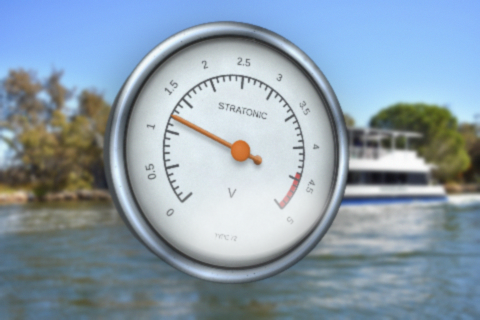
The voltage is {"value": 1.2, "unit": "V"}
